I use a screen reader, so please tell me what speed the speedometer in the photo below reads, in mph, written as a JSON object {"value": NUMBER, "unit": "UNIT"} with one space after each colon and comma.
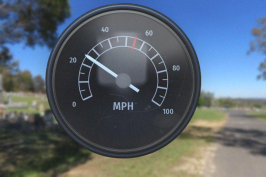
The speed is {"value": 25, "unit": "mph"}
